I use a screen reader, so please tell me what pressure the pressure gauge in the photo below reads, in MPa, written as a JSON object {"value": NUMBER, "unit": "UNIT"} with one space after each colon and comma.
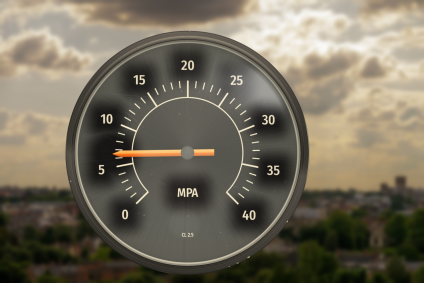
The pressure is {"value": 6.5, "unit": "MPa"}
